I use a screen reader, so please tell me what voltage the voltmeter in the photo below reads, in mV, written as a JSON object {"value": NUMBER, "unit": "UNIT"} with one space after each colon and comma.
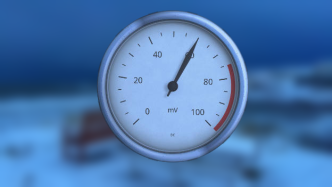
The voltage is {"value": 60, "unit": "mV"}
